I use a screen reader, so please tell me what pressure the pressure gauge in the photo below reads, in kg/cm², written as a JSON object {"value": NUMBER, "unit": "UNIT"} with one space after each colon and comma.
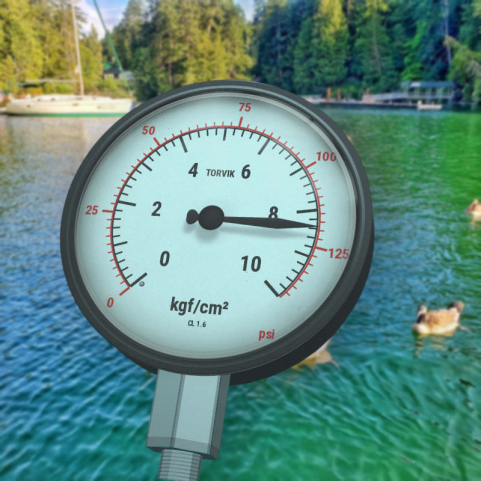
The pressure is {"value": 8.4, "unit": "kg/cm²"}
